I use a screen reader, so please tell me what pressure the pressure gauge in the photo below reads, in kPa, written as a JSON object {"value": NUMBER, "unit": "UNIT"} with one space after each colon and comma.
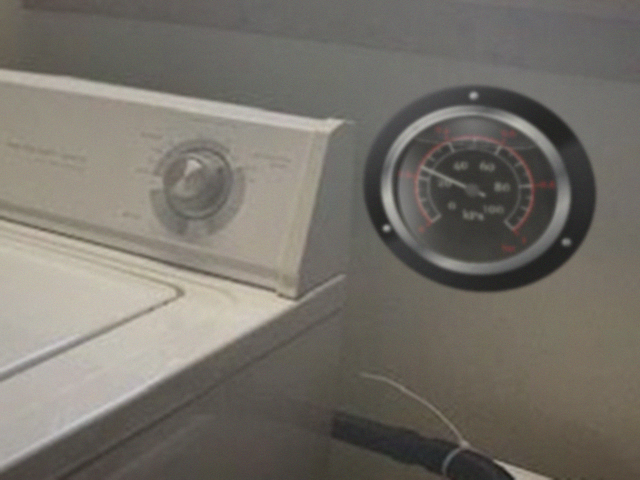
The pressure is {"value": 25, "unit": "kPa"}
